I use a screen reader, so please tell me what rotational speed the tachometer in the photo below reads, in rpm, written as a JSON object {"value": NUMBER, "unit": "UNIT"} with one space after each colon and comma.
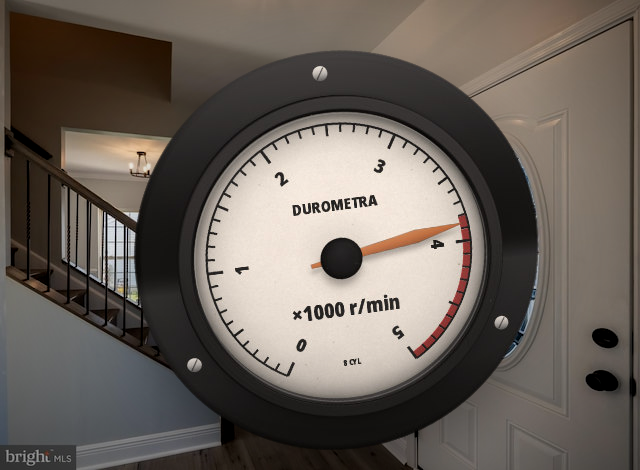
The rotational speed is {"value": 3850, "unit": "rpm"}
